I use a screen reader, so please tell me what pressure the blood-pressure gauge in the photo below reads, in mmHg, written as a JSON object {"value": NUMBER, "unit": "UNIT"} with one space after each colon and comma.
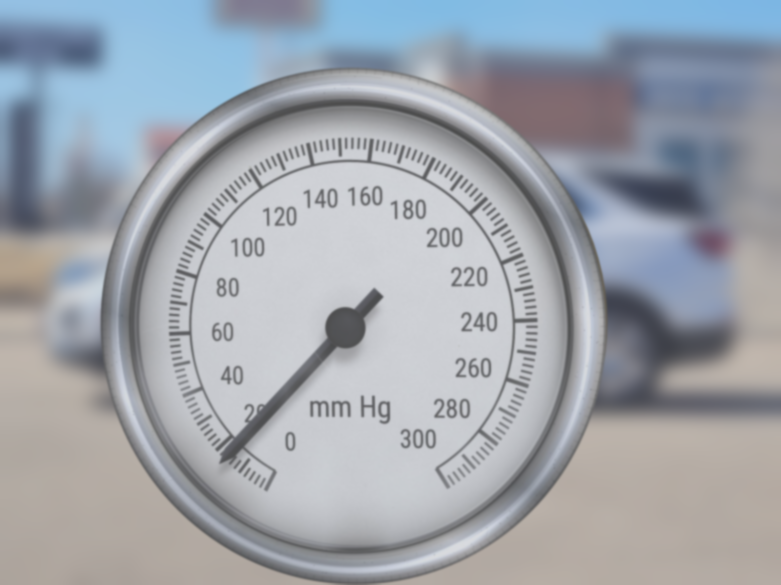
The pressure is {"value": 16, "unit": "mmHg"}
